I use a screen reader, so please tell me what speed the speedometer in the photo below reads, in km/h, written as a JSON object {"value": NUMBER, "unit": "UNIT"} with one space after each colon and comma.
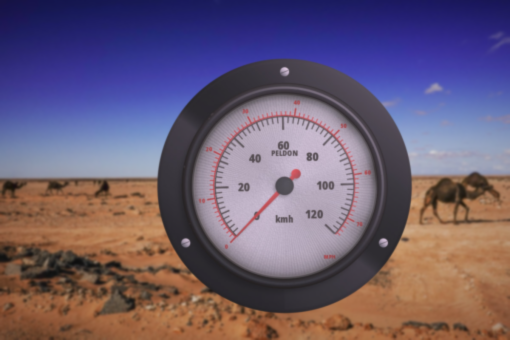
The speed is {"value": 0, "unit": "km/h"}
